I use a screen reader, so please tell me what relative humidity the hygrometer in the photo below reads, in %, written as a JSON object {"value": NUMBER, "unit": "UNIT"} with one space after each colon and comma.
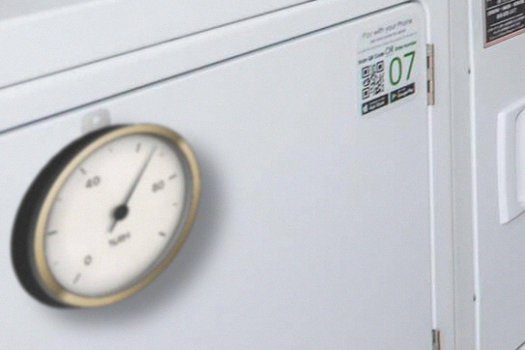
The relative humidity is {"value": 65, "unit": "%"}
